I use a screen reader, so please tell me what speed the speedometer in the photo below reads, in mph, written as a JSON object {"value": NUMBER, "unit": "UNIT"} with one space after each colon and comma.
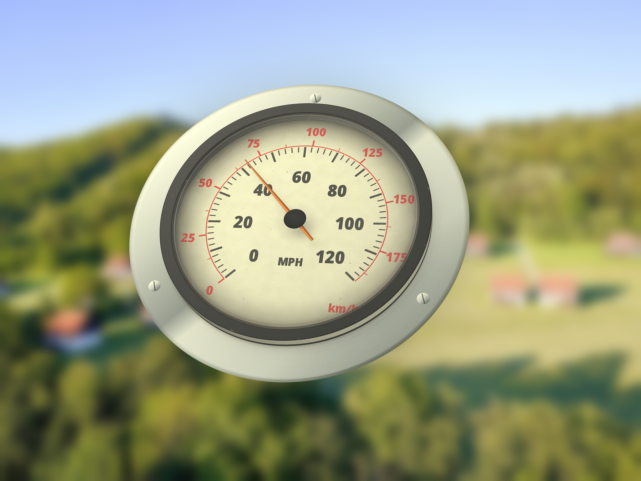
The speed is {"value": 42, "unit": "mph"}
